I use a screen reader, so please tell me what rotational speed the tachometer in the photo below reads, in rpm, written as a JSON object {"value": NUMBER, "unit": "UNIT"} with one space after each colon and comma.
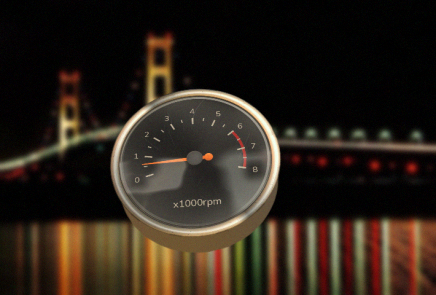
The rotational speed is {"value": 500, "unit": "rpm"}
